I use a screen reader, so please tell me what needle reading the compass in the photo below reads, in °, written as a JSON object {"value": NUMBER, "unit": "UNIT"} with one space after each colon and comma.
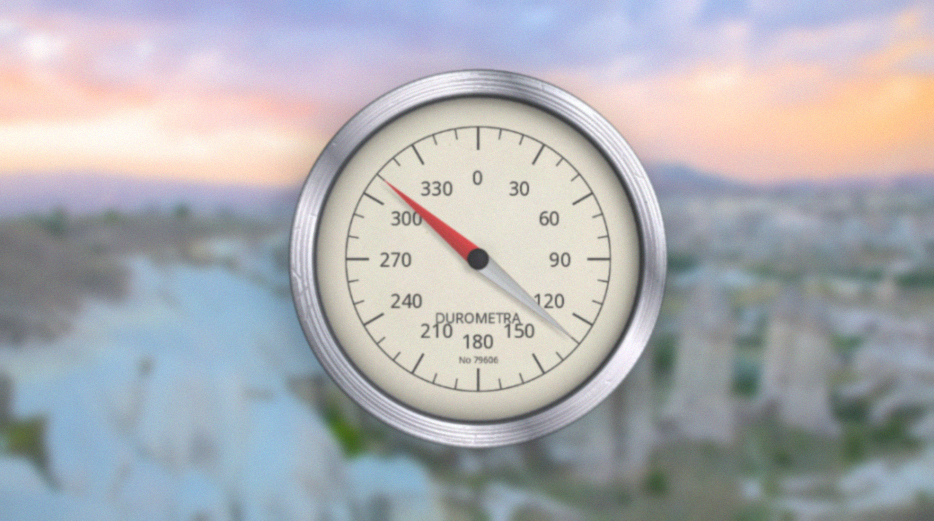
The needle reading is {"value": 310, "unit": "°"}
